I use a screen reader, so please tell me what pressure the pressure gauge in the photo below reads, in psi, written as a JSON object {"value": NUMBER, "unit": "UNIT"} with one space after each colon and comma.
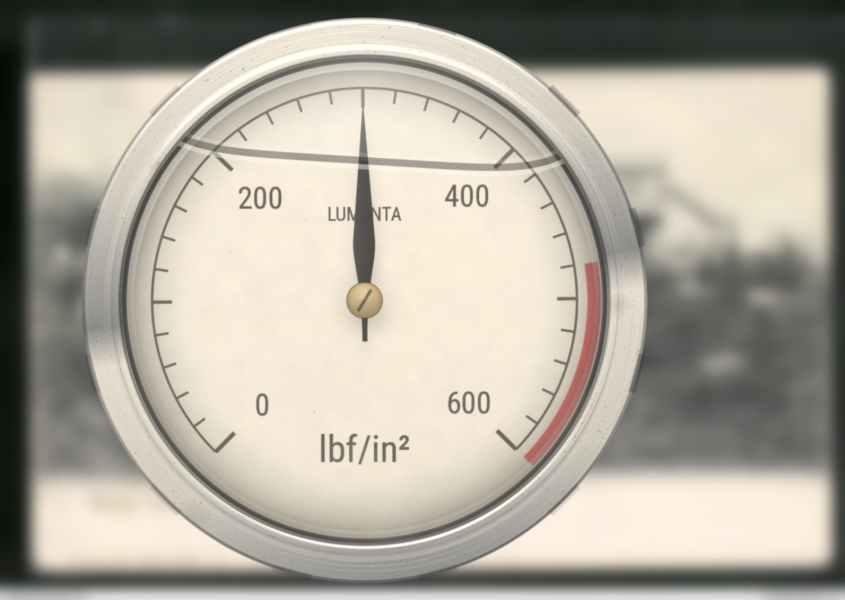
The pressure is {"value": 300, "unit": "psi"}
